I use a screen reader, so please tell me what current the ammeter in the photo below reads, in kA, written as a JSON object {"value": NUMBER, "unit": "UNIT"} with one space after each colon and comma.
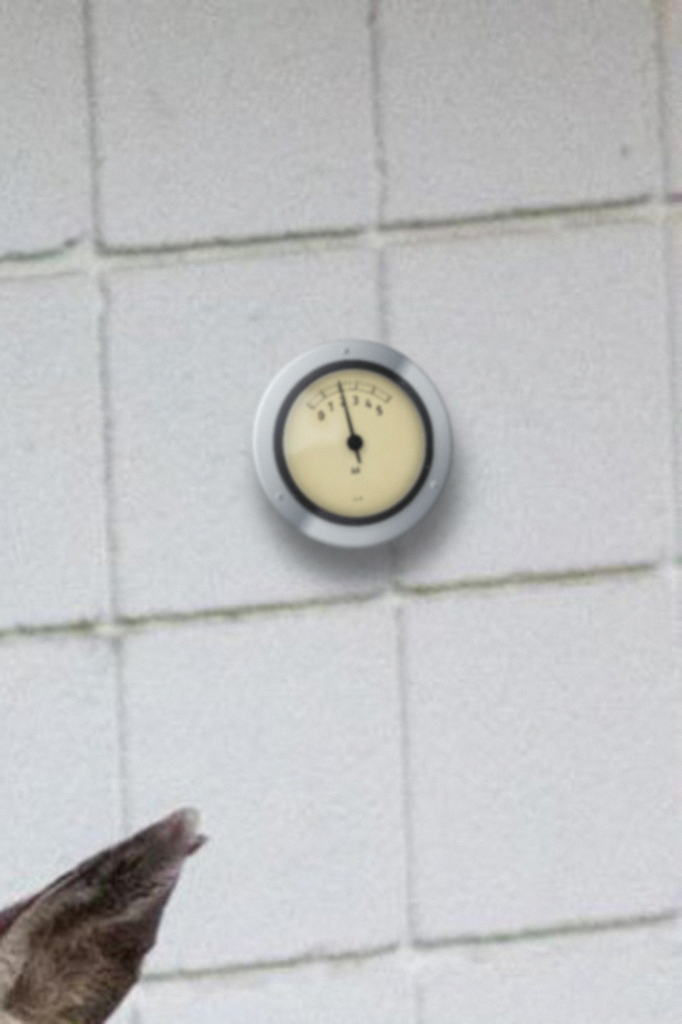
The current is {"value": 2, "unit": "kA"}
